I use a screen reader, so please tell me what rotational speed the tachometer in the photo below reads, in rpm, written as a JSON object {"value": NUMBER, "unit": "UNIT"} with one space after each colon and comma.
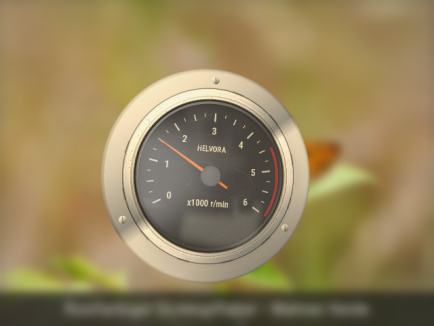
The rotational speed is {"value": 1500, "unit": "rpm"}
